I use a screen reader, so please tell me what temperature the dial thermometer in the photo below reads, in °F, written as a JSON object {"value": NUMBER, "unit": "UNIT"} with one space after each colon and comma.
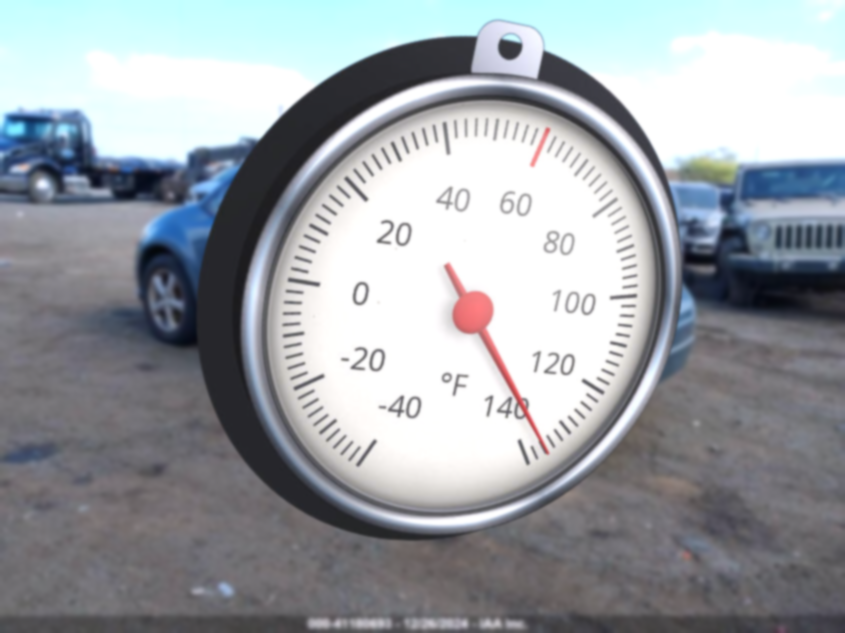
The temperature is {"value": 136, "unit": "°F"}
